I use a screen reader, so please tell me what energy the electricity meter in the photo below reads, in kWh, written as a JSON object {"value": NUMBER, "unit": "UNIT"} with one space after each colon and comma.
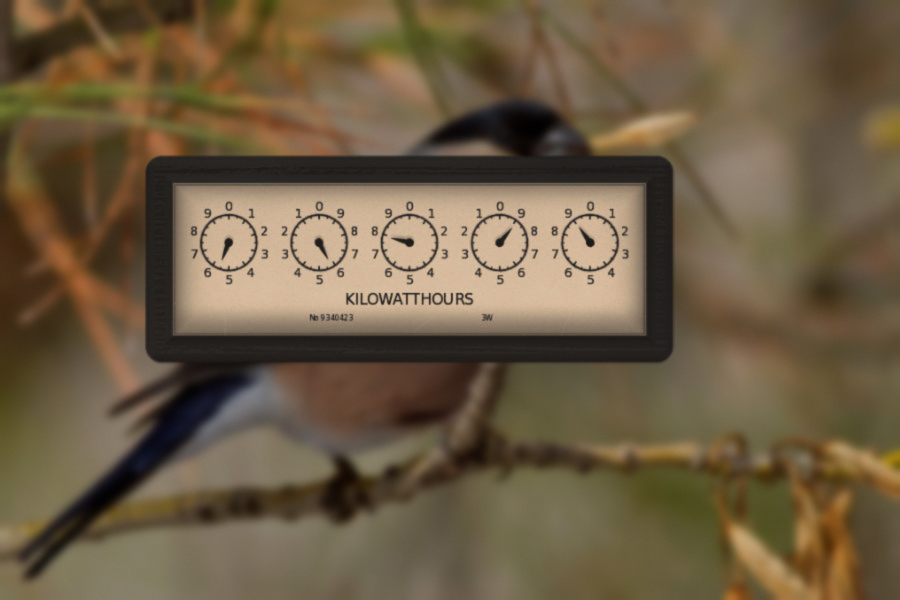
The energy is {"value": 55789, "unit": "kWh"}
